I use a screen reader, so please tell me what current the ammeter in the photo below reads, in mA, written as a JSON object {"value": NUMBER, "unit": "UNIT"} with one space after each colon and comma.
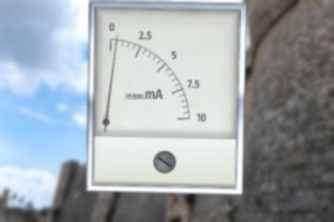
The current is {"value": 0.5, "unit": "mA"}
